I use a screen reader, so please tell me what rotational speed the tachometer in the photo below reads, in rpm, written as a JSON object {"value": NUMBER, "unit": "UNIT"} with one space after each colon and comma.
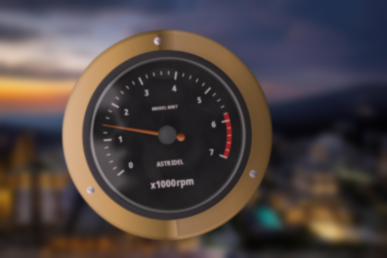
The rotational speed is {"value": 1400, "unit": "rpm"}
